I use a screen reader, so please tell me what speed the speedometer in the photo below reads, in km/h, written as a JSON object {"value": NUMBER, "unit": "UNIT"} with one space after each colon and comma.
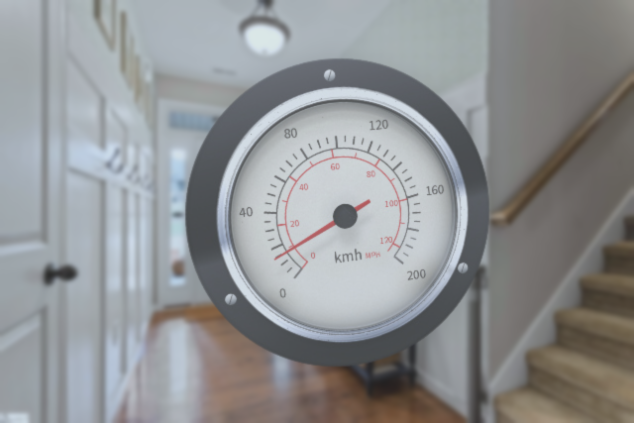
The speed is {"value": 15, "unit": "km/h"}
